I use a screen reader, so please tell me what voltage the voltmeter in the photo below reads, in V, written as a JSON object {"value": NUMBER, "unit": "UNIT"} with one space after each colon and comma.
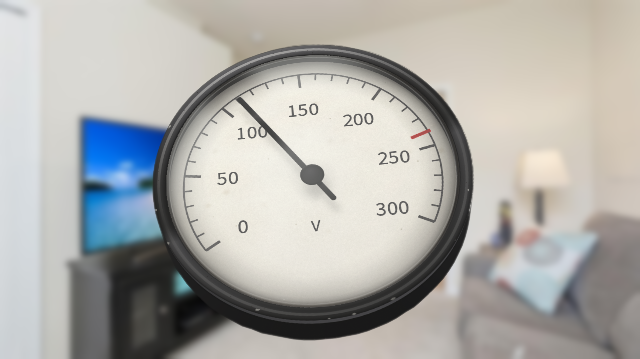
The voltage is {"value": 110, "unit": "V"}
